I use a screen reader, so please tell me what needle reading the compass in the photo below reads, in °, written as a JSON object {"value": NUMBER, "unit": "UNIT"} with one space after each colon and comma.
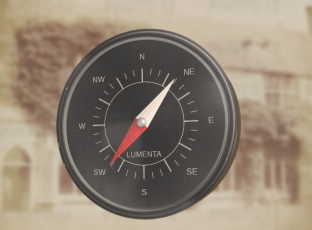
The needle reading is {"value": 220, "unit": "°"}
